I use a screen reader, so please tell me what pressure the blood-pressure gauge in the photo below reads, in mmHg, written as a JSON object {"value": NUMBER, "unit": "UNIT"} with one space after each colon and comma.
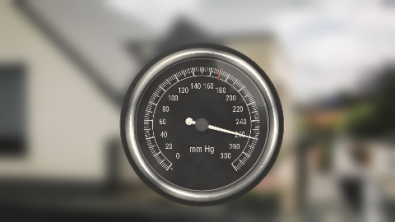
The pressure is {"value": 260, "unit": "mmHg"}
